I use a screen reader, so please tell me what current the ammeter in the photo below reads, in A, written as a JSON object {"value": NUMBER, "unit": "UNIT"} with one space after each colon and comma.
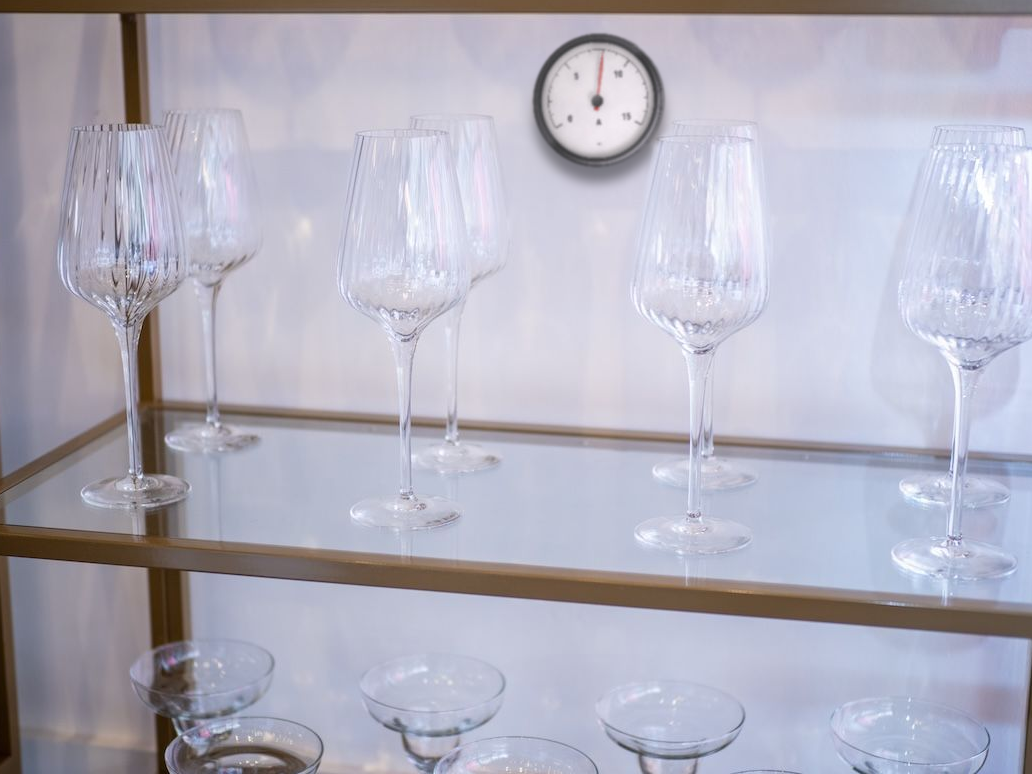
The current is {"value": 8, "unit": "A"}
